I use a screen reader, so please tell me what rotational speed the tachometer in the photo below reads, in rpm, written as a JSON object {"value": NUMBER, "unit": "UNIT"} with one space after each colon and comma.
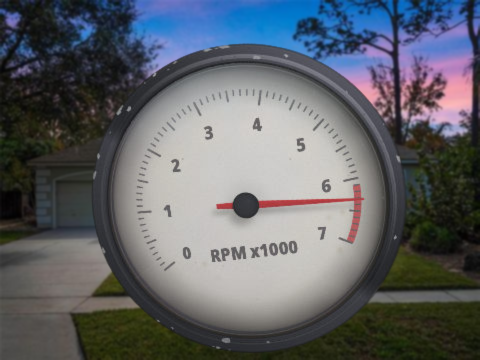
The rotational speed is {"value": 6300, "unit": "rpm"}
